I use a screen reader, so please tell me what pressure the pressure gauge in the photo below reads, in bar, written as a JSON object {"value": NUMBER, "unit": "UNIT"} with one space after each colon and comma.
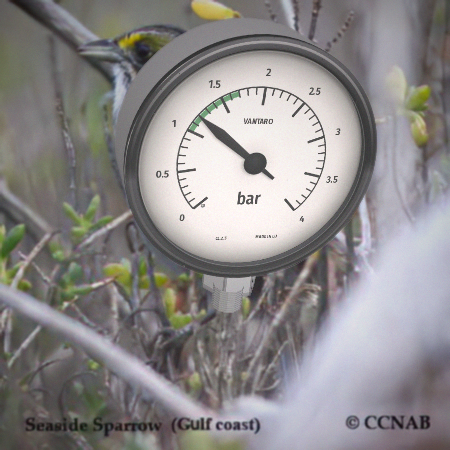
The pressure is {"value": 1.2, "unit": "bar"}
